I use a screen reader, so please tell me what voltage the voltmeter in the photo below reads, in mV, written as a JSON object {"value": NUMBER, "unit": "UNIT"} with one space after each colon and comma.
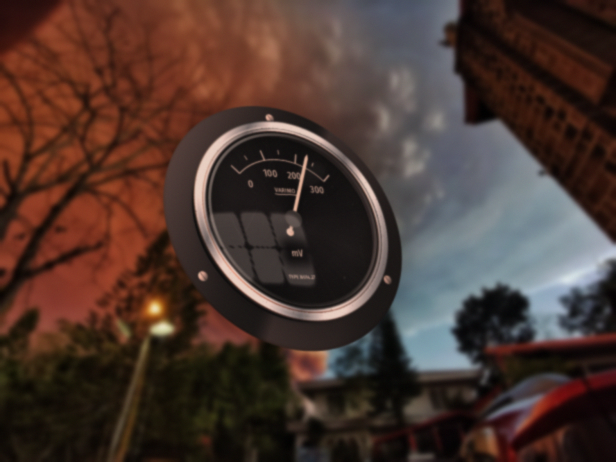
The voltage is {"value": 225, "unit": "mV"}
